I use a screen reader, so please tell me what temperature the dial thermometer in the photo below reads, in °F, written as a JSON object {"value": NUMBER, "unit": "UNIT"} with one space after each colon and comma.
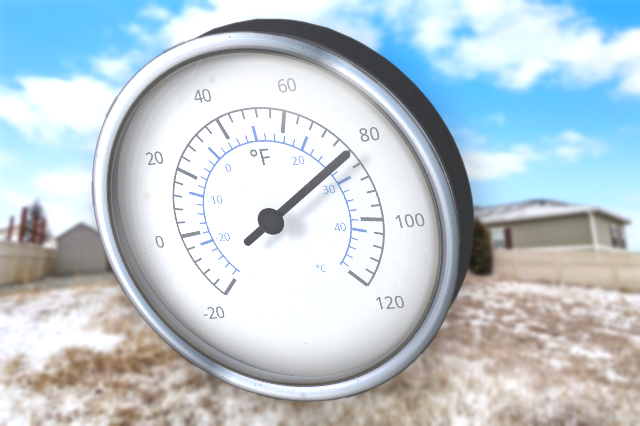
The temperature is {"value": 80, "unit": "°F"}
